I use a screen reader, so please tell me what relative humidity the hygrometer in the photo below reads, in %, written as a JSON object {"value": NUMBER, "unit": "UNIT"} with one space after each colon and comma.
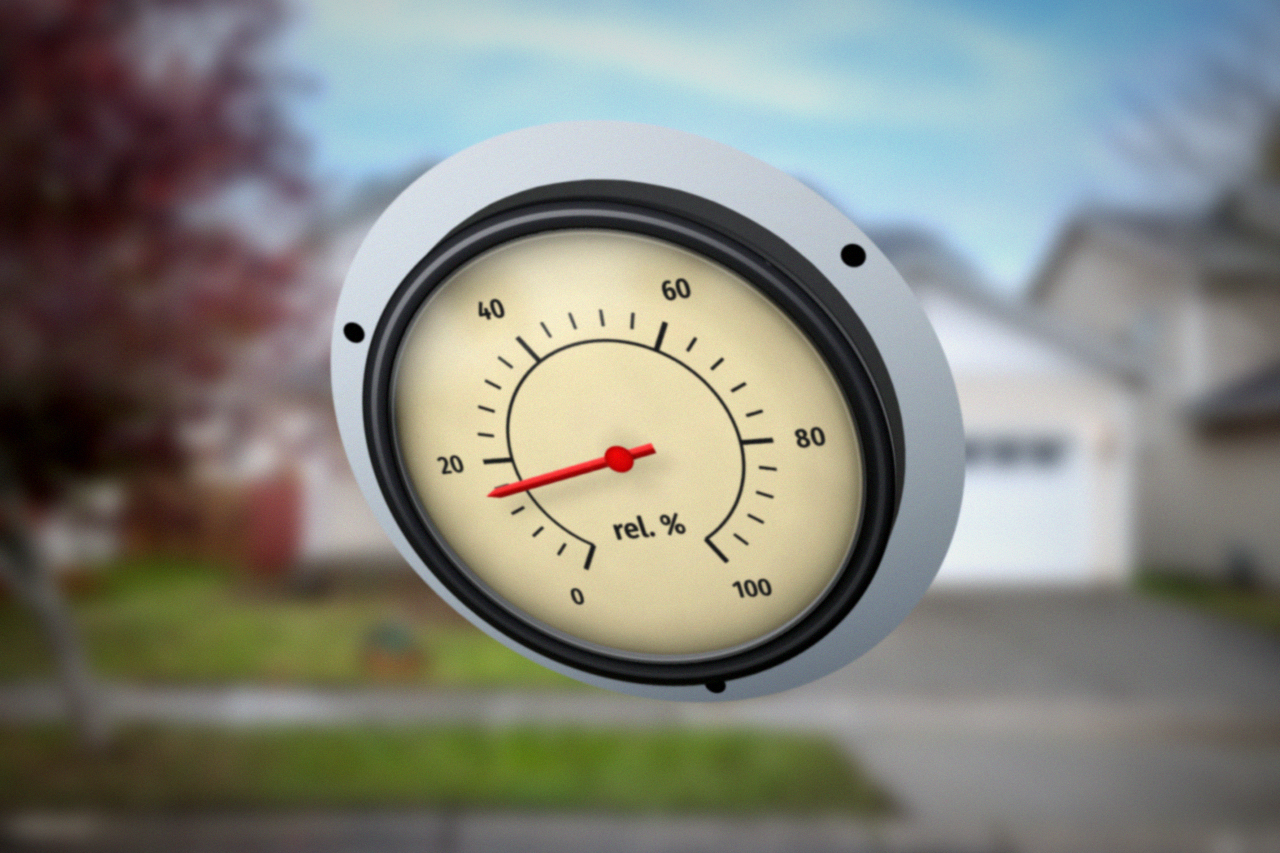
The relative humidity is {"value": 16, "unit": "%"}
